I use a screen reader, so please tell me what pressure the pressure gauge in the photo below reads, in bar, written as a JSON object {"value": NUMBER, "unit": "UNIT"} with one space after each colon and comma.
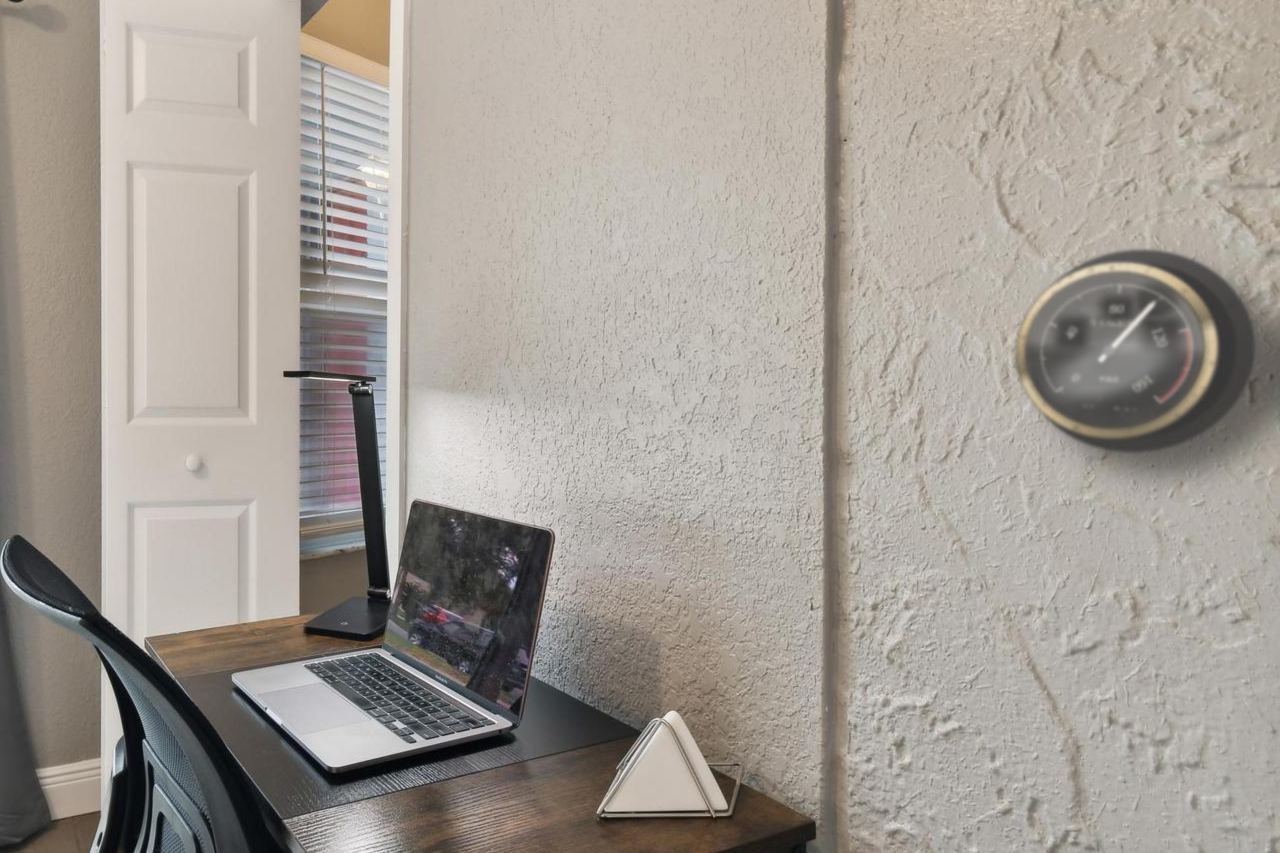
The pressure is {"value": 100, "unit": "bar"}
